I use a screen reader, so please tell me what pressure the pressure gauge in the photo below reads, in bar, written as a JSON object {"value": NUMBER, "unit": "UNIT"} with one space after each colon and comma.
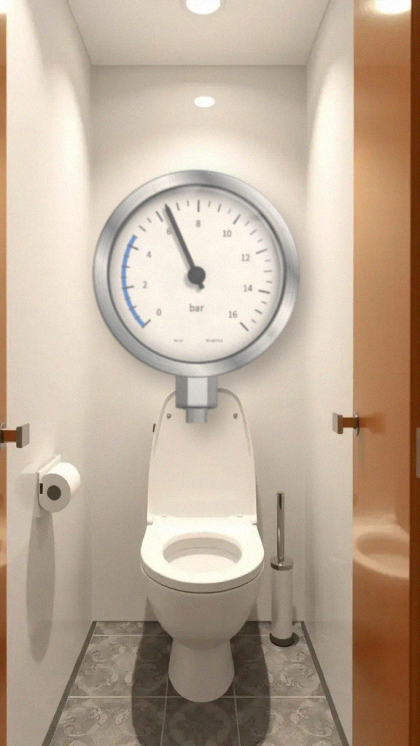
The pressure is {"value": 6.5, "unit": "bar"}
